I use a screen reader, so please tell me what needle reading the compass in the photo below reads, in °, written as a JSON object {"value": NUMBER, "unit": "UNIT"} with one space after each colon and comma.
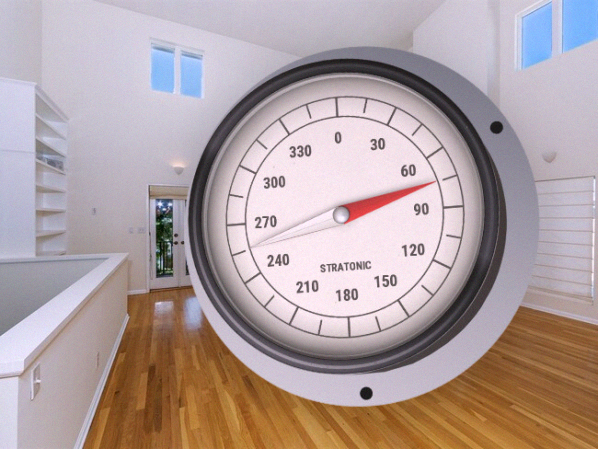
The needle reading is {"value": 75, "unit": "°"}
